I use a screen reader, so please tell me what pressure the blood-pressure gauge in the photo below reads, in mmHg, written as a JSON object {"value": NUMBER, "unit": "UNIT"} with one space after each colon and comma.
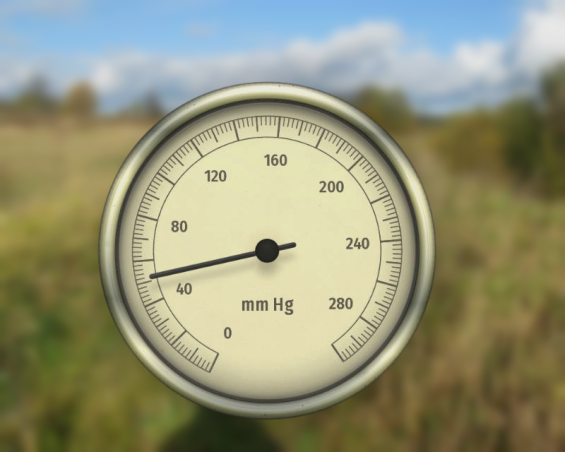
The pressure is {"value": 52, "unit": "mmHg"}
